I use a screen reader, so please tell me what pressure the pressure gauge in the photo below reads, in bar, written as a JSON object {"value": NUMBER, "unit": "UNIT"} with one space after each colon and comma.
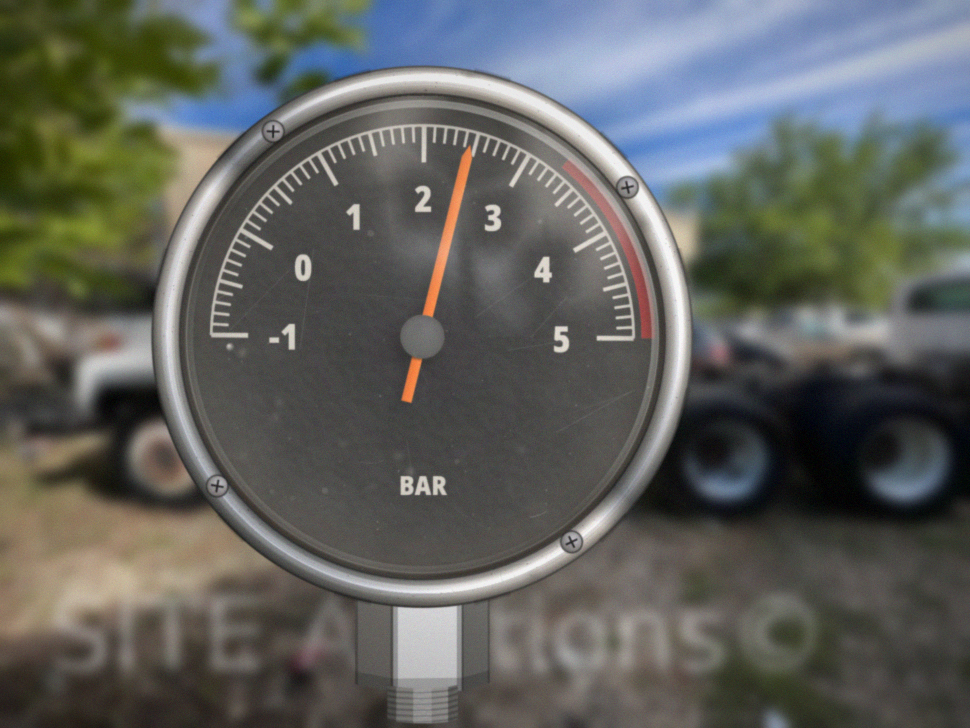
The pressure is {"value": 2.45, "unit": "bar"}
